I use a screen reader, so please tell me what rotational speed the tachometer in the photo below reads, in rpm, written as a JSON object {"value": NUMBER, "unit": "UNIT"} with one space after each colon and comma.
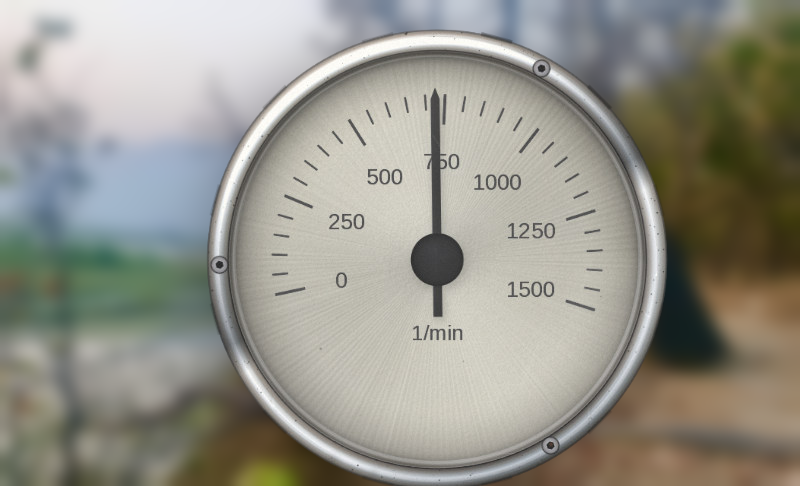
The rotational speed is {"value": 725, "unit": "rpm"}
